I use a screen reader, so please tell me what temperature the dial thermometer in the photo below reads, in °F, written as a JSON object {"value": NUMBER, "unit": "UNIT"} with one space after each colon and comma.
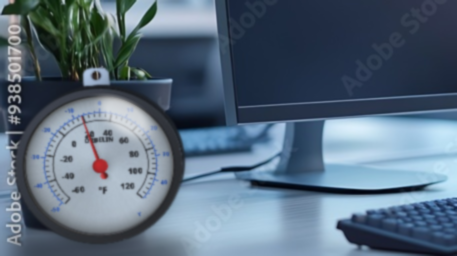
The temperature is {"value": 20, "unit": "°F"}
